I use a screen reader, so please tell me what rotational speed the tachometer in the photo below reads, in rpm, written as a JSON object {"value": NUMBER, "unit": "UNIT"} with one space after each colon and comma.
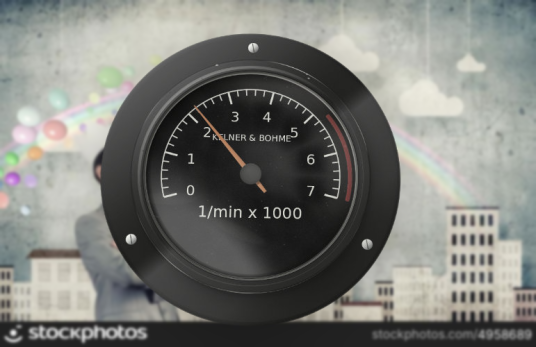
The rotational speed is {"value": 2200, "unit": "rpm"}
